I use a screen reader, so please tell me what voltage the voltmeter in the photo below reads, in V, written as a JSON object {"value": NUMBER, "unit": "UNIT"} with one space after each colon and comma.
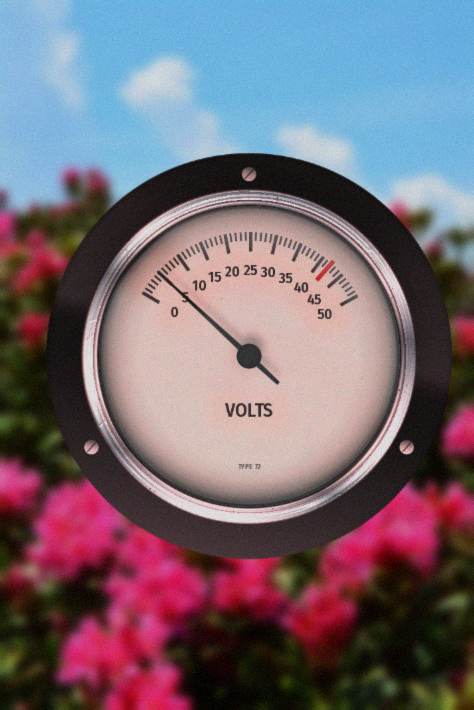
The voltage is {"value": 5, "unit": "V"}
